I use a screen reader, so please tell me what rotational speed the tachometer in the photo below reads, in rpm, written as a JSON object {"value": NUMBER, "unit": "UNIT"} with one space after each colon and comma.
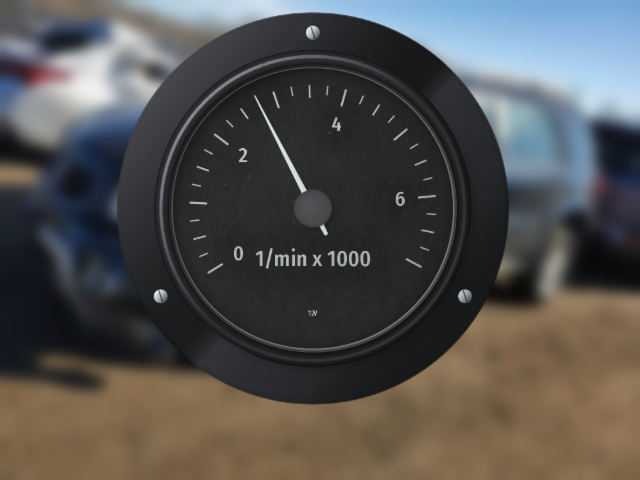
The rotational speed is {"value": 2750, "unit": "rpm"}
